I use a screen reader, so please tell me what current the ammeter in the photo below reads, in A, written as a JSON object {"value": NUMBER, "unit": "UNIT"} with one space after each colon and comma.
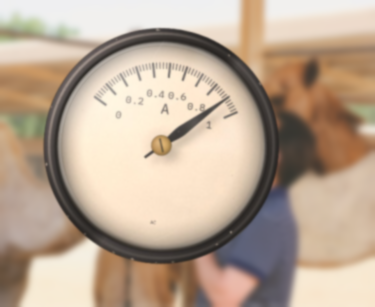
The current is {"value": 0.9, "unit": "A"}
